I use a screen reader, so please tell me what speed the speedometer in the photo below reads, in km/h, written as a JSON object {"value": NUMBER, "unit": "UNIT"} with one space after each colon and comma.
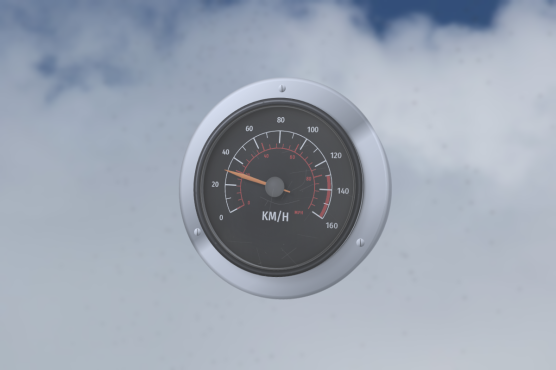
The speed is {"value": 30, "unit": "km/h"}
